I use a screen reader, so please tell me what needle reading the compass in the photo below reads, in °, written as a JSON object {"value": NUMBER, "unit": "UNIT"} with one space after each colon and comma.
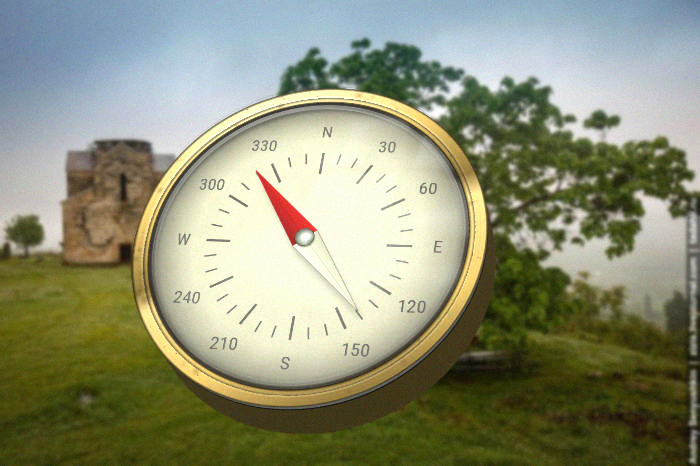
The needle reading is {"value": 320, "unit": "°"}
